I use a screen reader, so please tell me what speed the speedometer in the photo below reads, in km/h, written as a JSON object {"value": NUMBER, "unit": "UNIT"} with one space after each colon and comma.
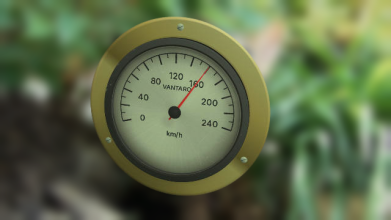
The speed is {"value": 160, "unit": "km/h"}
